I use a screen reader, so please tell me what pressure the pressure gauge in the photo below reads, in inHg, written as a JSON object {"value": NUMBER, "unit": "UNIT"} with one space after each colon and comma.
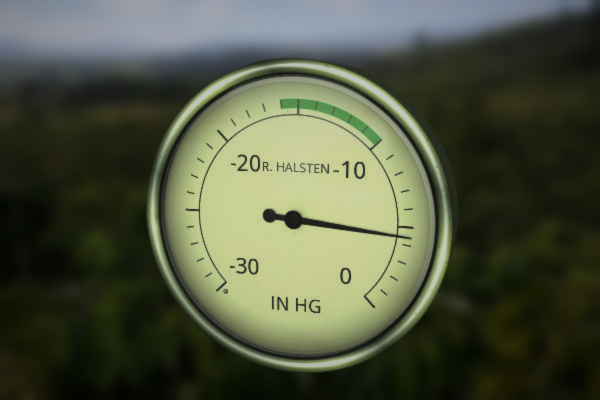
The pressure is {"value": -4.5, "unit": "inHg"}
